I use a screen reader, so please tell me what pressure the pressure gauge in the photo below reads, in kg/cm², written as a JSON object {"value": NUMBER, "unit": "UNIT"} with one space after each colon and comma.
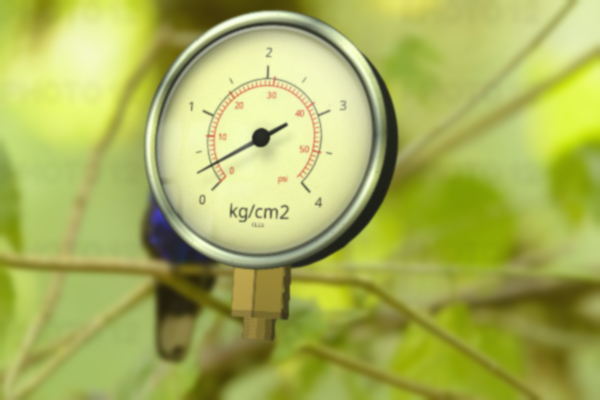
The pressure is {"value": 0.25, "unit": "kg/cm²"}
